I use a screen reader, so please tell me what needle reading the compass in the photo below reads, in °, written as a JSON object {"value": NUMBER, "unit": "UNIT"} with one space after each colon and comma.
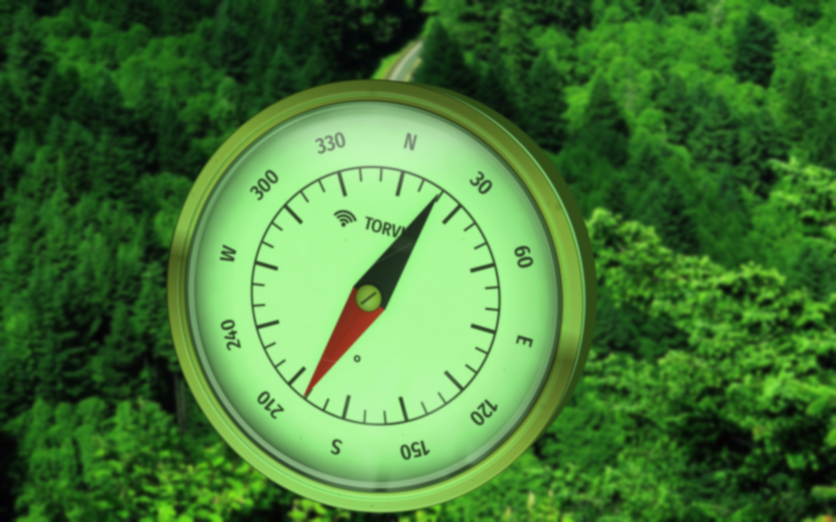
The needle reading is {"value": 200, "unit": "°"}
